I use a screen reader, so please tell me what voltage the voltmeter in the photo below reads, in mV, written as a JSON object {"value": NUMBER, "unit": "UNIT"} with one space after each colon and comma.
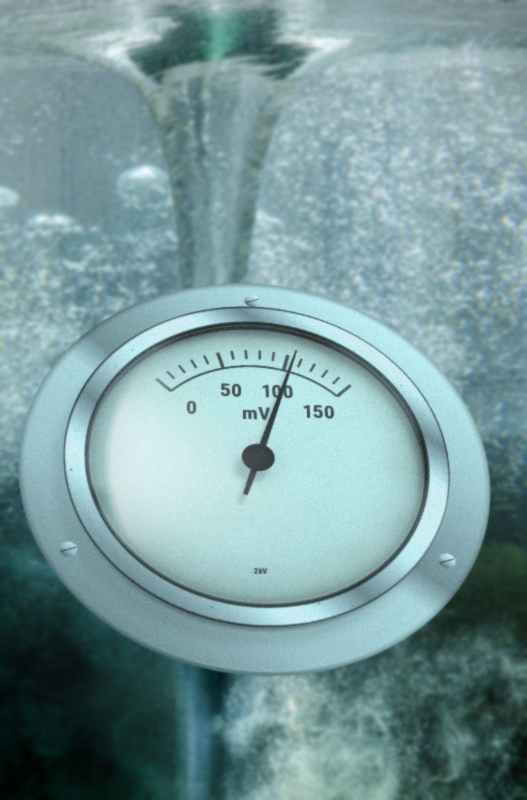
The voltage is {"value": 105, "unit": "mV"}
